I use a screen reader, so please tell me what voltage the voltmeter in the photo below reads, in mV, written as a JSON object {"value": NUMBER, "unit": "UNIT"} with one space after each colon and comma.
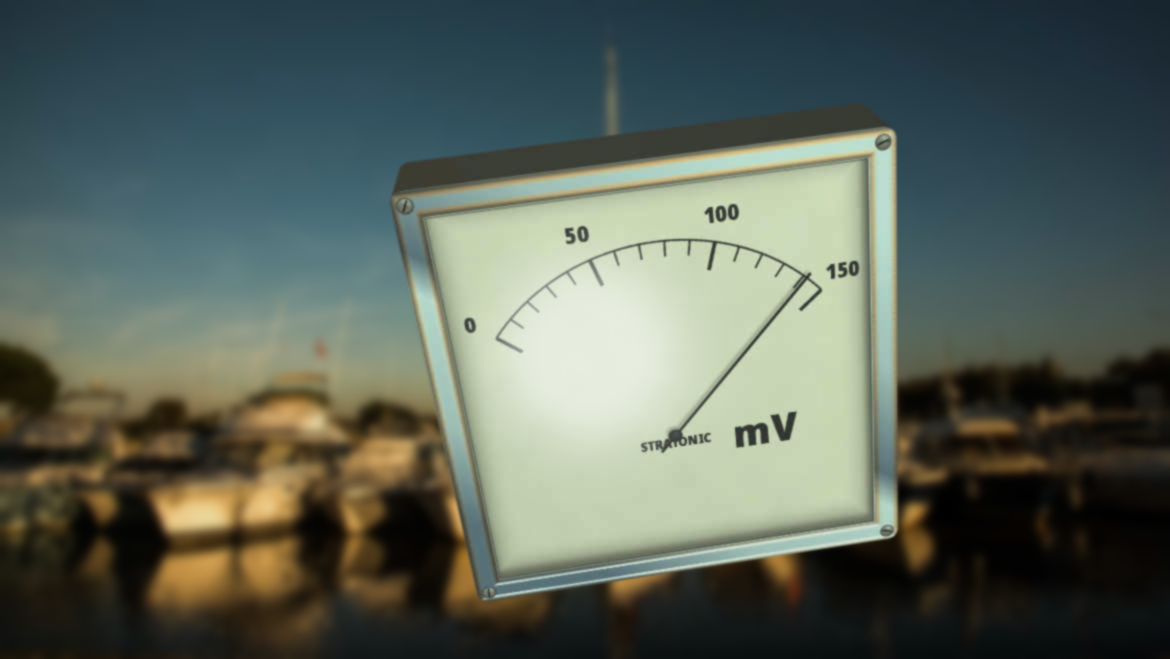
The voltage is {"value": 140, "unit": "mV"}
